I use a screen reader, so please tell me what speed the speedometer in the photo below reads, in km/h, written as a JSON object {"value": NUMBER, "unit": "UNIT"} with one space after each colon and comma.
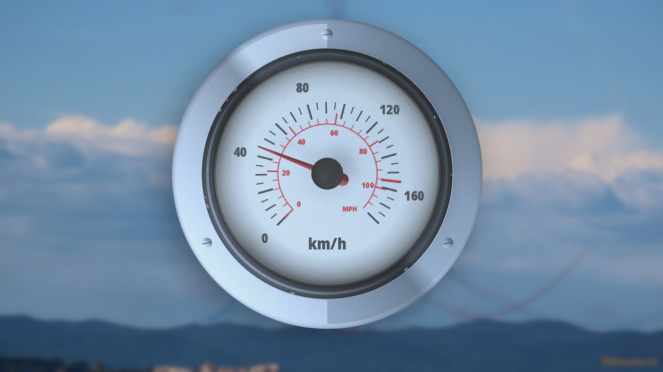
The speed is {"value": 45, "unit": "km/h"}
